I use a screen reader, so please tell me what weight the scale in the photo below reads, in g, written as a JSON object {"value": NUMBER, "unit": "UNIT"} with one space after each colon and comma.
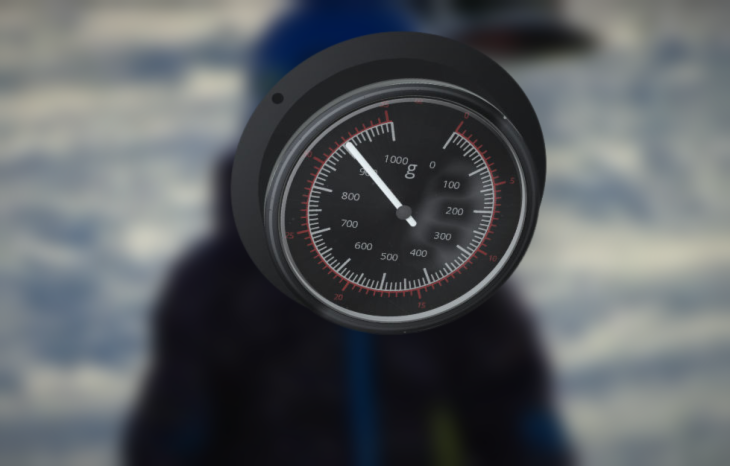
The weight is {"value": 910, "unit": "g"}
